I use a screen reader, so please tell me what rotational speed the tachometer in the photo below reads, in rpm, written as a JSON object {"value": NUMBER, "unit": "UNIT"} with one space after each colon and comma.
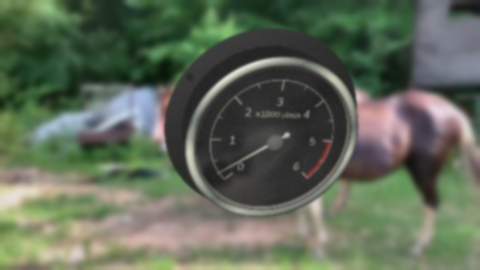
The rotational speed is {"value": 250, "unit": "rpm"}
